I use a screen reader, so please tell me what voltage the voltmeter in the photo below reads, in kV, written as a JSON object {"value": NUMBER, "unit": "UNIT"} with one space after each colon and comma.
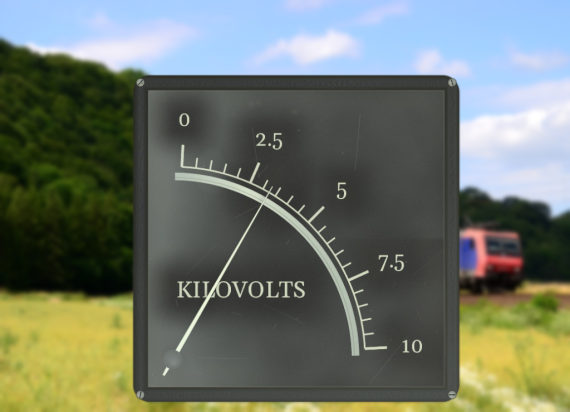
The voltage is {"value": 3.25, "unit": "kV"}
